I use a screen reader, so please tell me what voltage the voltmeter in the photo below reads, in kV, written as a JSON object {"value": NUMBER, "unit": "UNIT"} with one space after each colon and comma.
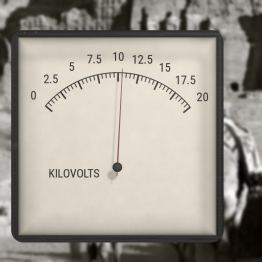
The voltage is {"value": 10.5, "unit": "kV"}
